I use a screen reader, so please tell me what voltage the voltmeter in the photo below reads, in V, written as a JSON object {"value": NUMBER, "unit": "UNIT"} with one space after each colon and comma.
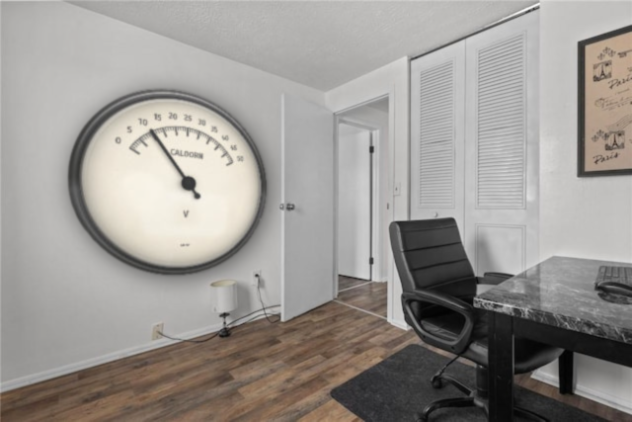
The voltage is {"value": 10, "unit": "V"}
